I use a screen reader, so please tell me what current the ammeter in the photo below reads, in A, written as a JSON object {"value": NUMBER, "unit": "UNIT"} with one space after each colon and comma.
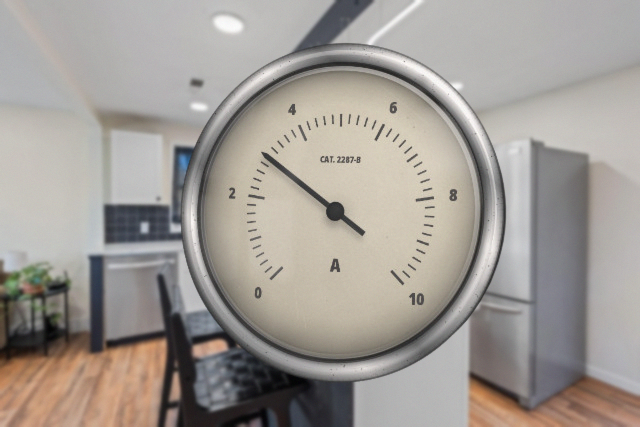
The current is {"value": 3, "unit": "A"}
